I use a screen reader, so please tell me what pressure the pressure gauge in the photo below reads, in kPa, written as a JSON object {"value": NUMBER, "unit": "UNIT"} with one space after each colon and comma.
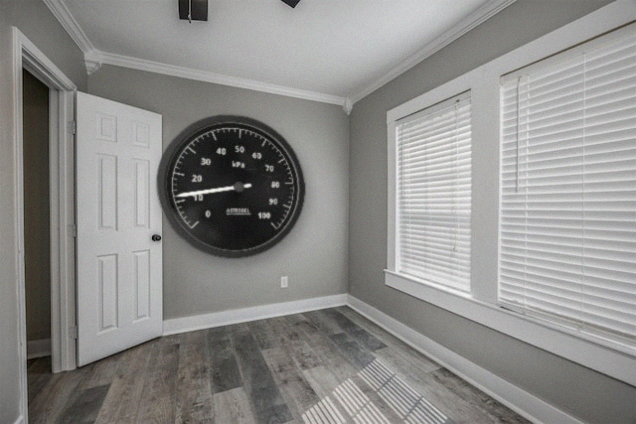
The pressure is {"value": 12, "unit": "kPa"}
